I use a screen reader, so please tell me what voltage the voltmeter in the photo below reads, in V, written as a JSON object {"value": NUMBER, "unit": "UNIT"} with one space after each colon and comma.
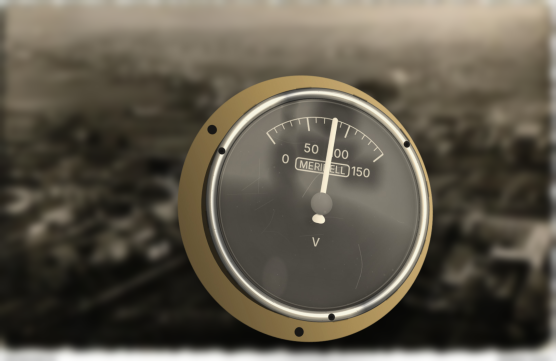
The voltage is {"value": 80, "unit": "V"}
